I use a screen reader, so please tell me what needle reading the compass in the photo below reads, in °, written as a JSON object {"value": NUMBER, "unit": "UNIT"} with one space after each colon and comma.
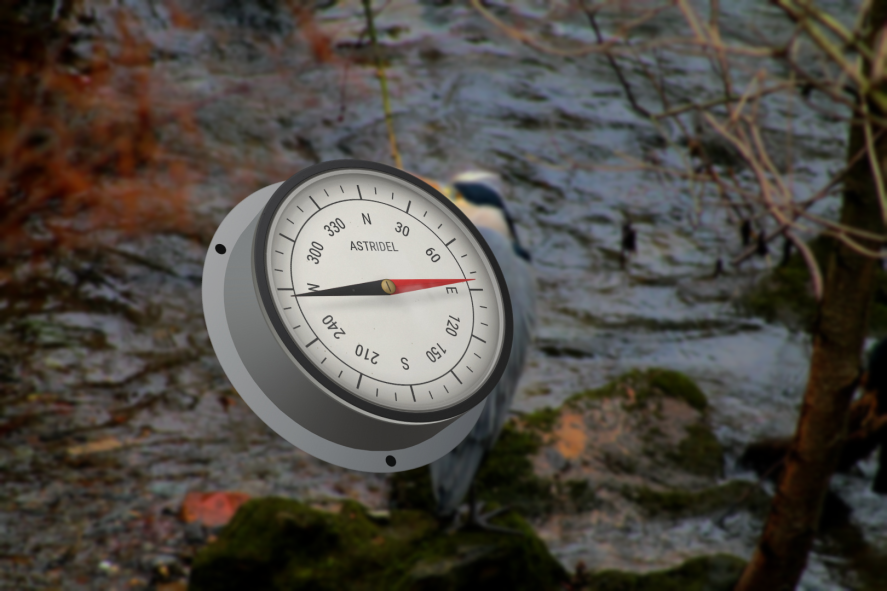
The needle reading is {"value": 85, "unit": "°"}
